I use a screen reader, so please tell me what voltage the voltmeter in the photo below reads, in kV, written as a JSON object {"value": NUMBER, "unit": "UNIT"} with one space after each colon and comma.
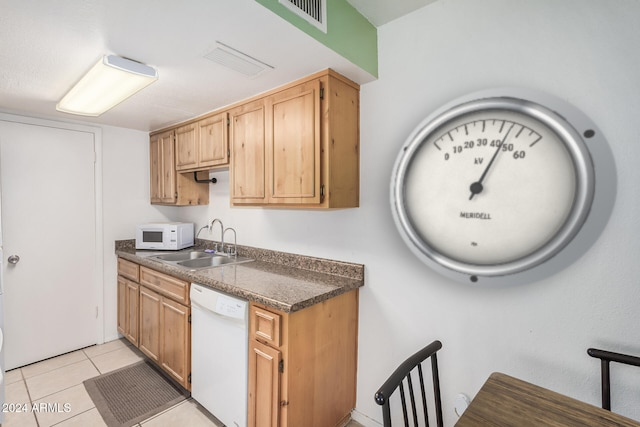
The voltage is {"value": 45, "unit": "kV"}
